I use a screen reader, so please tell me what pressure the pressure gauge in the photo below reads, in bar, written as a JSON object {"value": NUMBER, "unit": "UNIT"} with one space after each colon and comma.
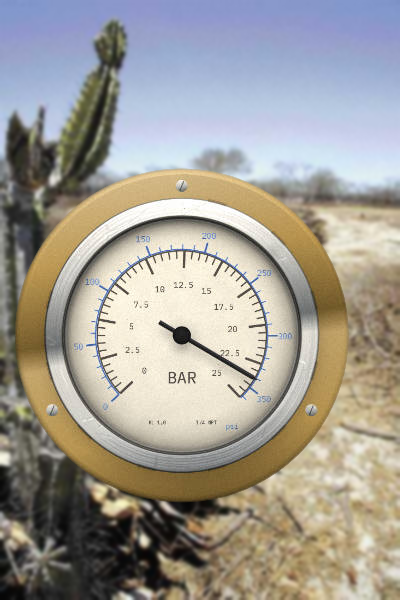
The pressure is {"value": 23.5, "unit": "bar"}
